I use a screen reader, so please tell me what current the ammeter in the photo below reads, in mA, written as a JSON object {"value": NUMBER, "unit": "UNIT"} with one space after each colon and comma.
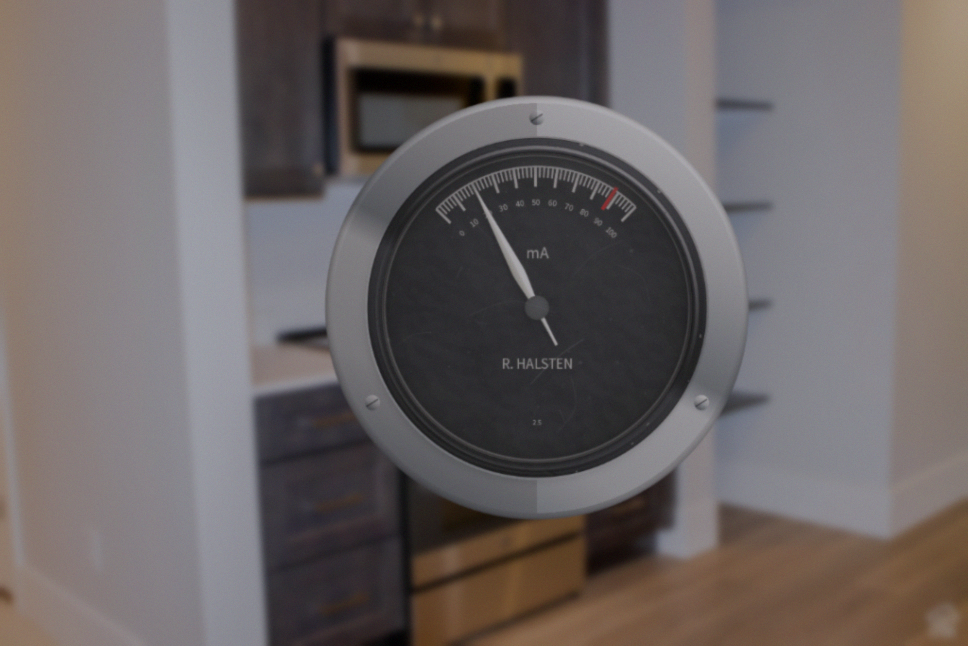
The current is {"value": 20, "unit": "mA"}
